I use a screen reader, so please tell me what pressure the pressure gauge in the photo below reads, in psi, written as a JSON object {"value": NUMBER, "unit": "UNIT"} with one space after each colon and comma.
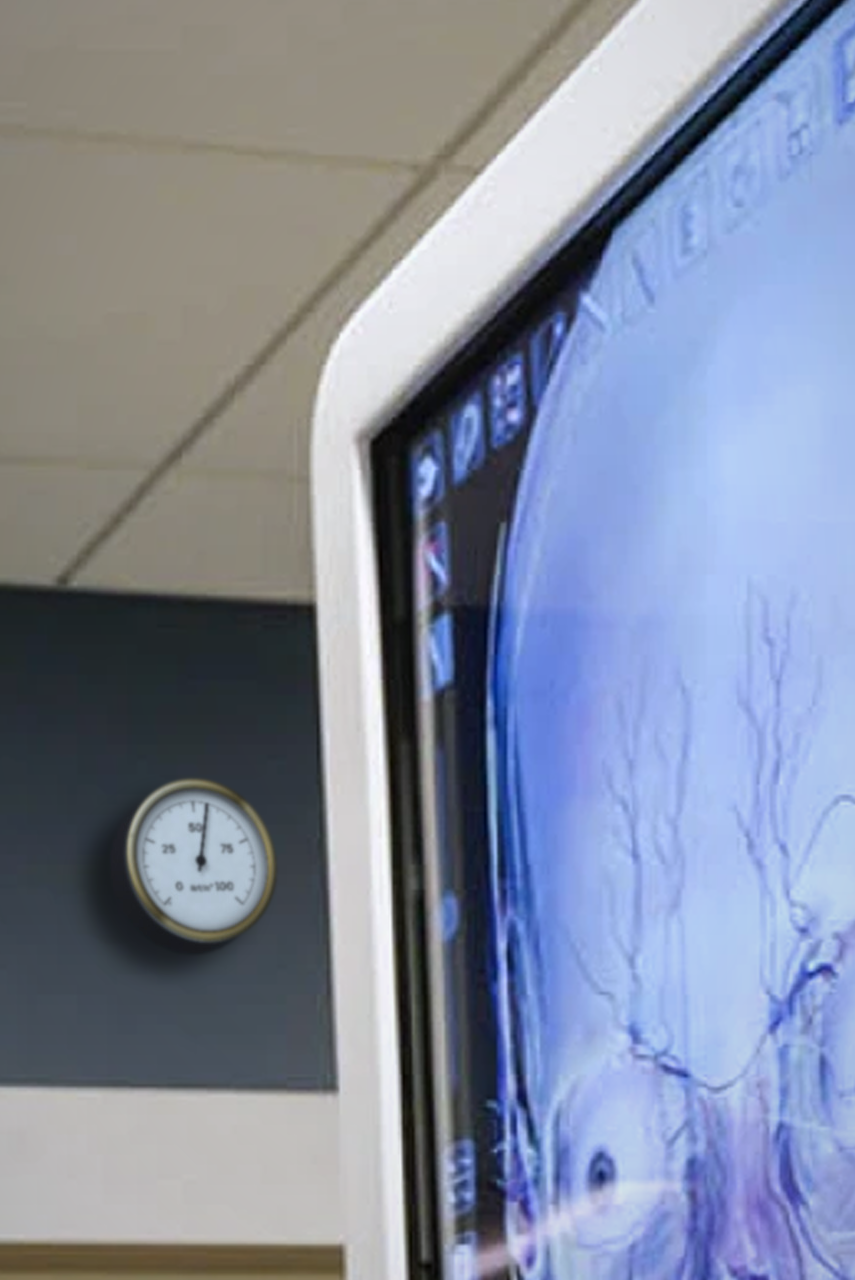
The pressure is {"value": 55, "unit": "psi"}
